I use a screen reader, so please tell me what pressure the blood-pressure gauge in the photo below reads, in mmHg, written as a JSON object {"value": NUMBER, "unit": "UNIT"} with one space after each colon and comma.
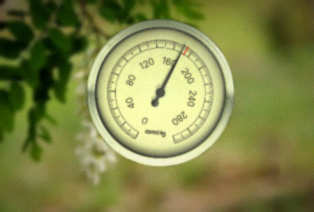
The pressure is {"value": 170, "unit": "mmHg"}
